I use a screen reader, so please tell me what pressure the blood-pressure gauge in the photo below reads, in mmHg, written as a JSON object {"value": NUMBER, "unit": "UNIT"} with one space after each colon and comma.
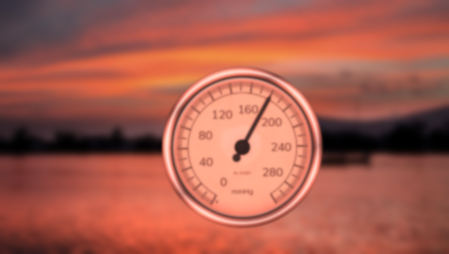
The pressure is {"value": 180, "unit": "mmHg"}
